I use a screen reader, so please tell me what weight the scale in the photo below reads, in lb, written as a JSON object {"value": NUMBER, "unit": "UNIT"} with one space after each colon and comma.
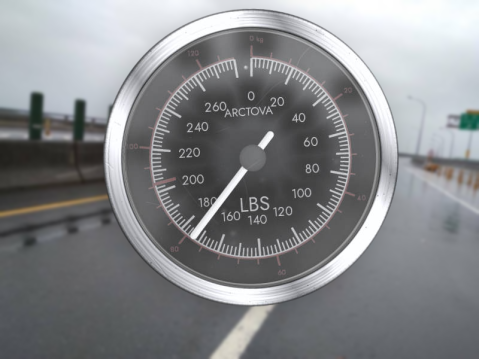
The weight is {"value": 174, "unit": "lb"}
